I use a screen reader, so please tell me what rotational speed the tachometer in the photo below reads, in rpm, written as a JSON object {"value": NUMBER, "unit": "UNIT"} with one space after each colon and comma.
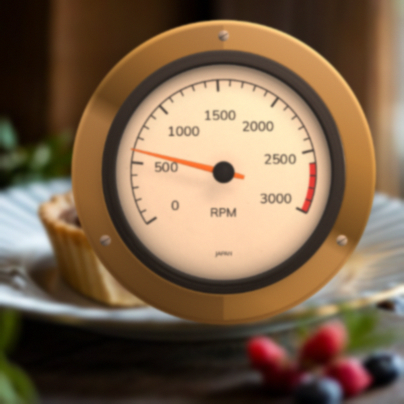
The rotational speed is {"value": 600, "unit": "rpm"}
